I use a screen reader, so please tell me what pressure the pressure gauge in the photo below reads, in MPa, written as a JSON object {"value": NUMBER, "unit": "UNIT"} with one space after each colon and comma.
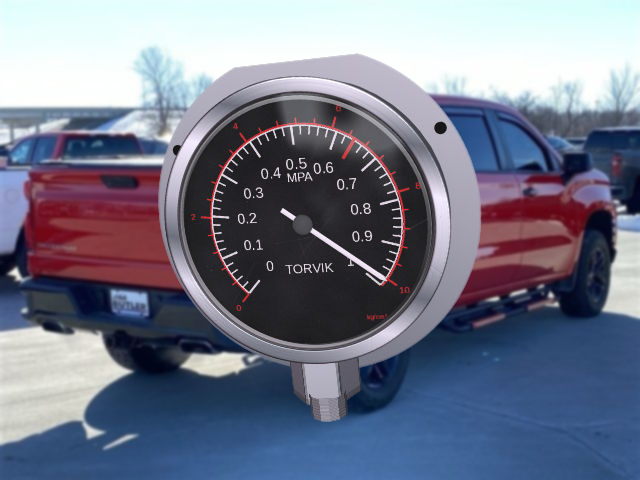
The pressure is {"value": 0.98, "unit": "MPa"}
